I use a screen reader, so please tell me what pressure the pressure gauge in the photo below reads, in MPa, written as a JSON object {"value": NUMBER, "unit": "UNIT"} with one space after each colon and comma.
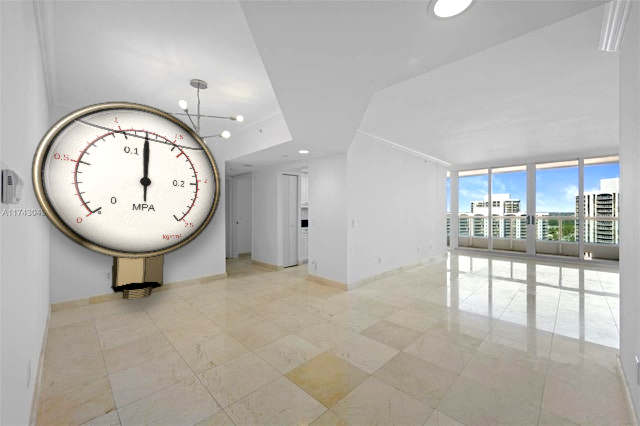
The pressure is {"value": 0.12, "unit": "MPa"}
